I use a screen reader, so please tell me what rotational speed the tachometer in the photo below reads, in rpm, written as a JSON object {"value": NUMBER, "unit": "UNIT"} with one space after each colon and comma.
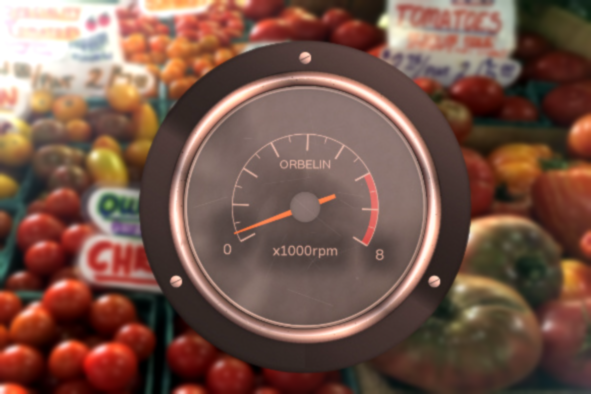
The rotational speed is {"value": 250, "unit": "rpm"}
